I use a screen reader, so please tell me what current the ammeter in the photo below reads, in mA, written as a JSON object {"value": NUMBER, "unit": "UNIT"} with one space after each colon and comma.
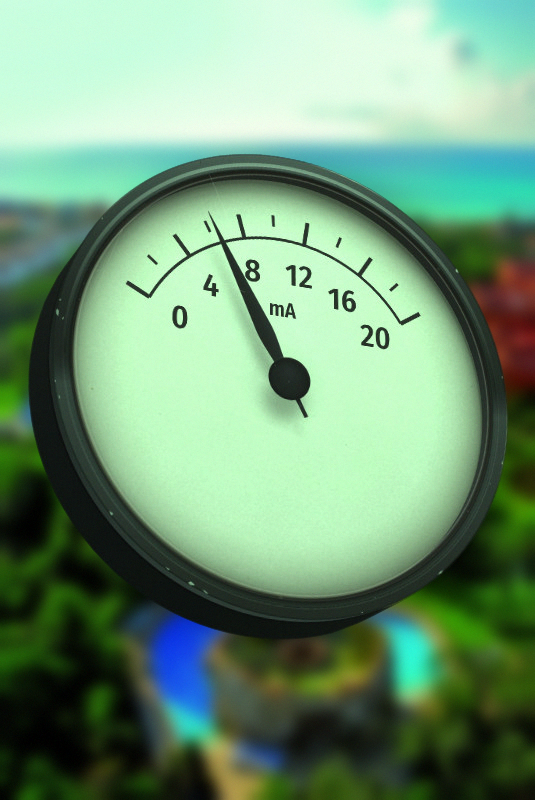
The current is {"value": 6, "unit": "mA"}
